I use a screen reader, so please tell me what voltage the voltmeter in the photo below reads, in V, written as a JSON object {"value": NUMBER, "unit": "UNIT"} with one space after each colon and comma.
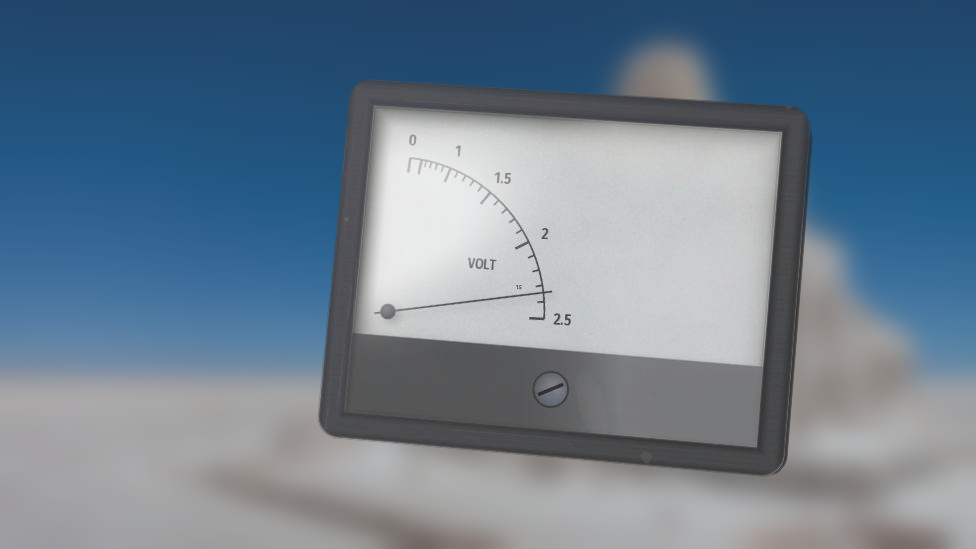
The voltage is {"value": 2.35, "unit": "V"}
